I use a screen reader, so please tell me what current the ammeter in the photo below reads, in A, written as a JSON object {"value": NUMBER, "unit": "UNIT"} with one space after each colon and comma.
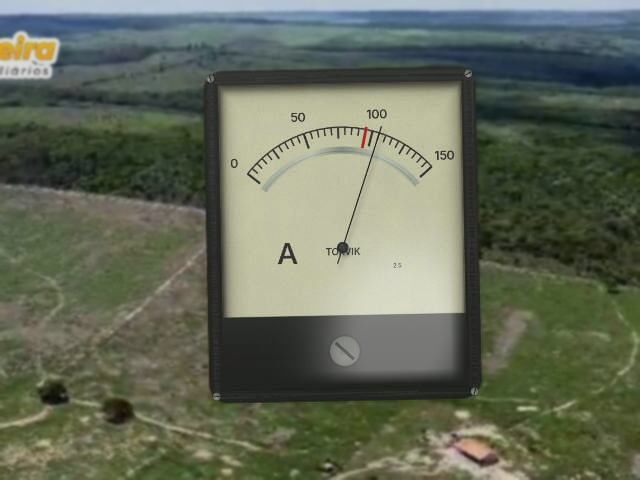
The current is {"value": 105, "unit": "A"}
